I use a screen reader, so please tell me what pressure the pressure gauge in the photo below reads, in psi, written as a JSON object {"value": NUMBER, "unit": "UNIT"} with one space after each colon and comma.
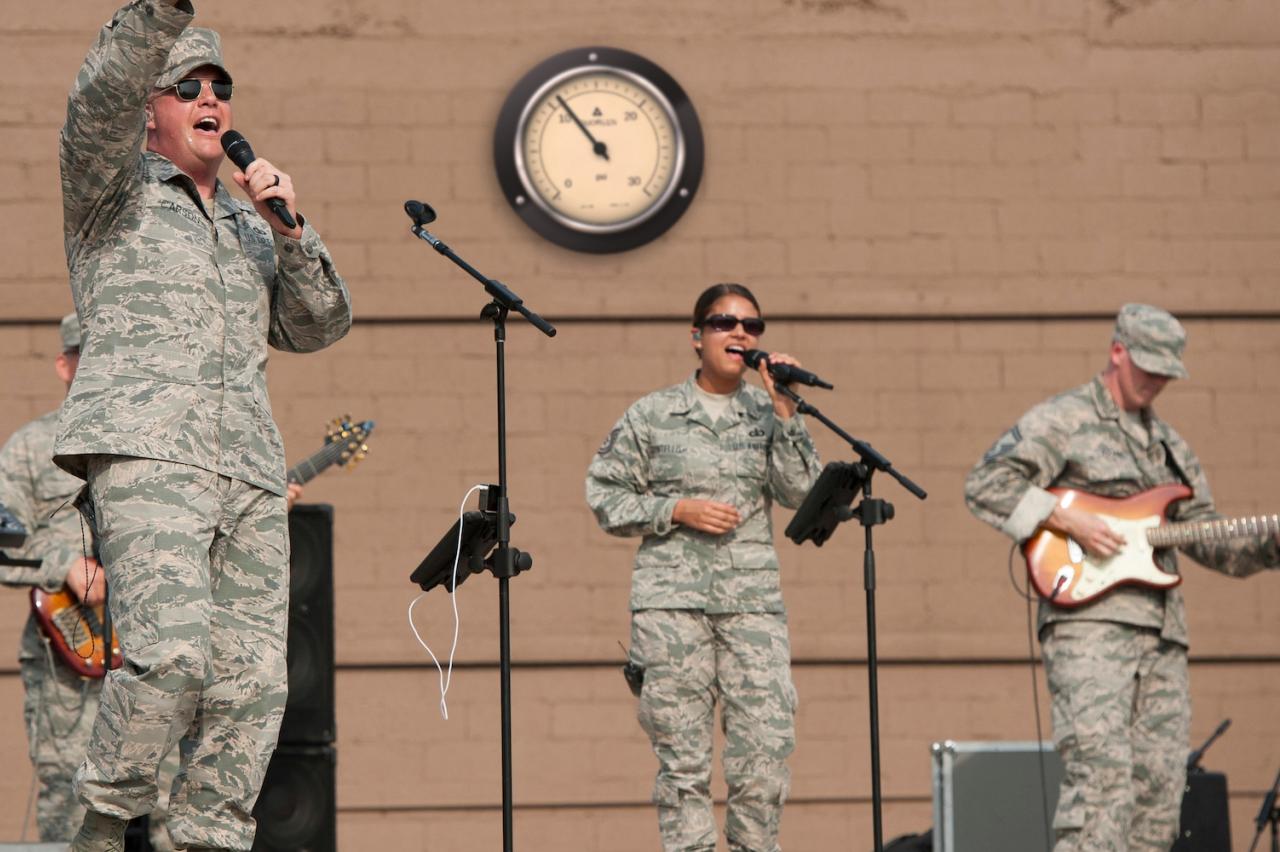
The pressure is {"value": 11, "unit": "psi"}
